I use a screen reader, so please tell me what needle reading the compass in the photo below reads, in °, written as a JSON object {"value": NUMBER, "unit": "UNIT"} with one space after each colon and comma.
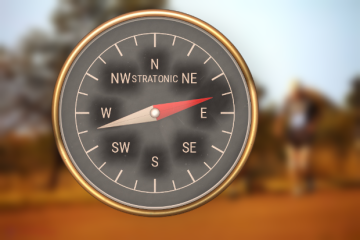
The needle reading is {"value": 75, "unit": "°"}
